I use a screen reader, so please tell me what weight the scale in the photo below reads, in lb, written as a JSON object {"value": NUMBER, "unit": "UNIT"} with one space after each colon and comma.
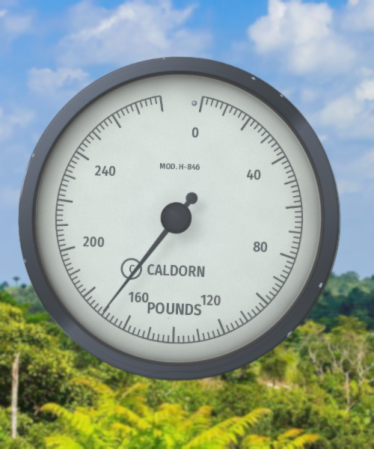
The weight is {"value": 170, "unit": "lb"}
